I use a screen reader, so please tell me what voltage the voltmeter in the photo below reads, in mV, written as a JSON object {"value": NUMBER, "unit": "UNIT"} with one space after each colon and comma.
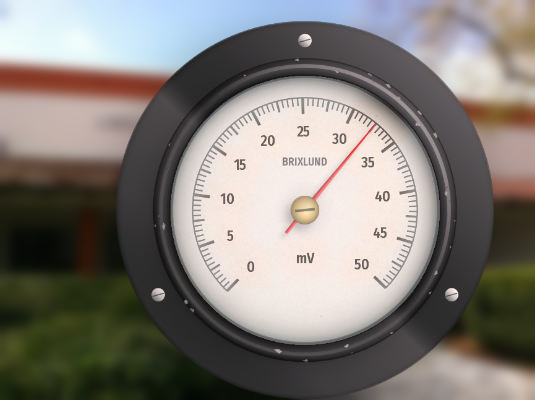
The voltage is {"value": 32.5, "unit": "mV"}
